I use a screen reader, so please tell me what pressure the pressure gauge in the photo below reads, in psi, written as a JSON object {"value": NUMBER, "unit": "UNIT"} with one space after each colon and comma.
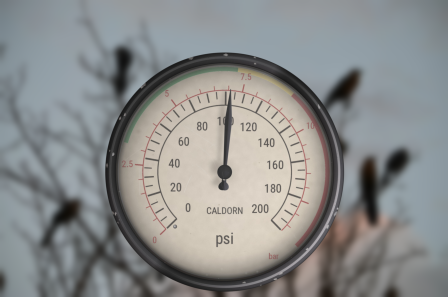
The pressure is {"value": 102.5, "unit": "psi"}
